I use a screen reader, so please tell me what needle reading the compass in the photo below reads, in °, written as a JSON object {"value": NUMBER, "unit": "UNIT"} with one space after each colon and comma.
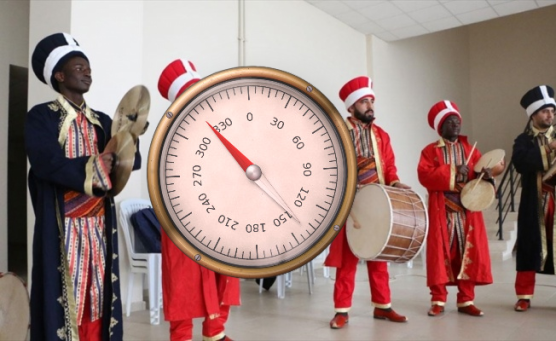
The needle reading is {"value": 320, "unit": "°"}
